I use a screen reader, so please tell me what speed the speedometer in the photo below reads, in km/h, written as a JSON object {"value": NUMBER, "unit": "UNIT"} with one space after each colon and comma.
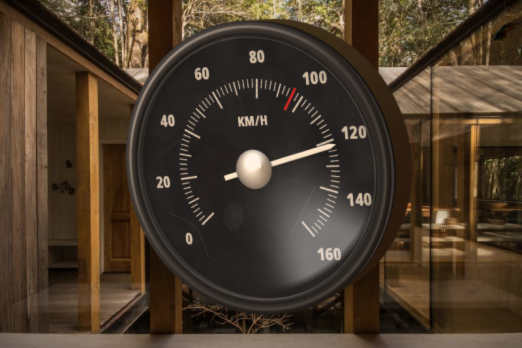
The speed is {"value": 122, "unit": "km/h"}
